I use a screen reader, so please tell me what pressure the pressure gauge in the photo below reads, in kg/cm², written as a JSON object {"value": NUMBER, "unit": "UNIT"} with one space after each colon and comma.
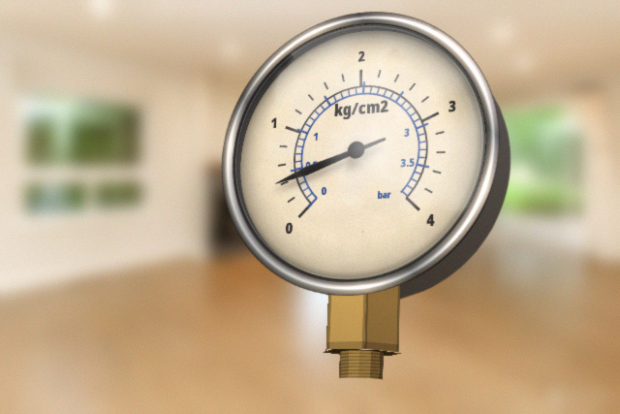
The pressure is {"value": 0.4, "unit": "kg/cm²"}
